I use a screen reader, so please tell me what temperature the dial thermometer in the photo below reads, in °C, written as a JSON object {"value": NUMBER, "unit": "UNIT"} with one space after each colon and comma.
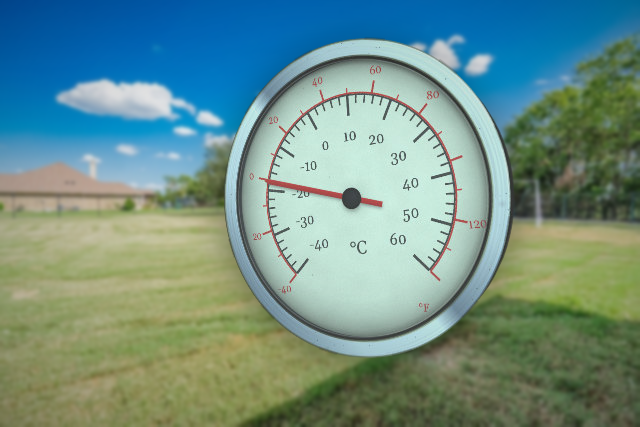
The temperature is {"value": -18, "unit": "°C"}
